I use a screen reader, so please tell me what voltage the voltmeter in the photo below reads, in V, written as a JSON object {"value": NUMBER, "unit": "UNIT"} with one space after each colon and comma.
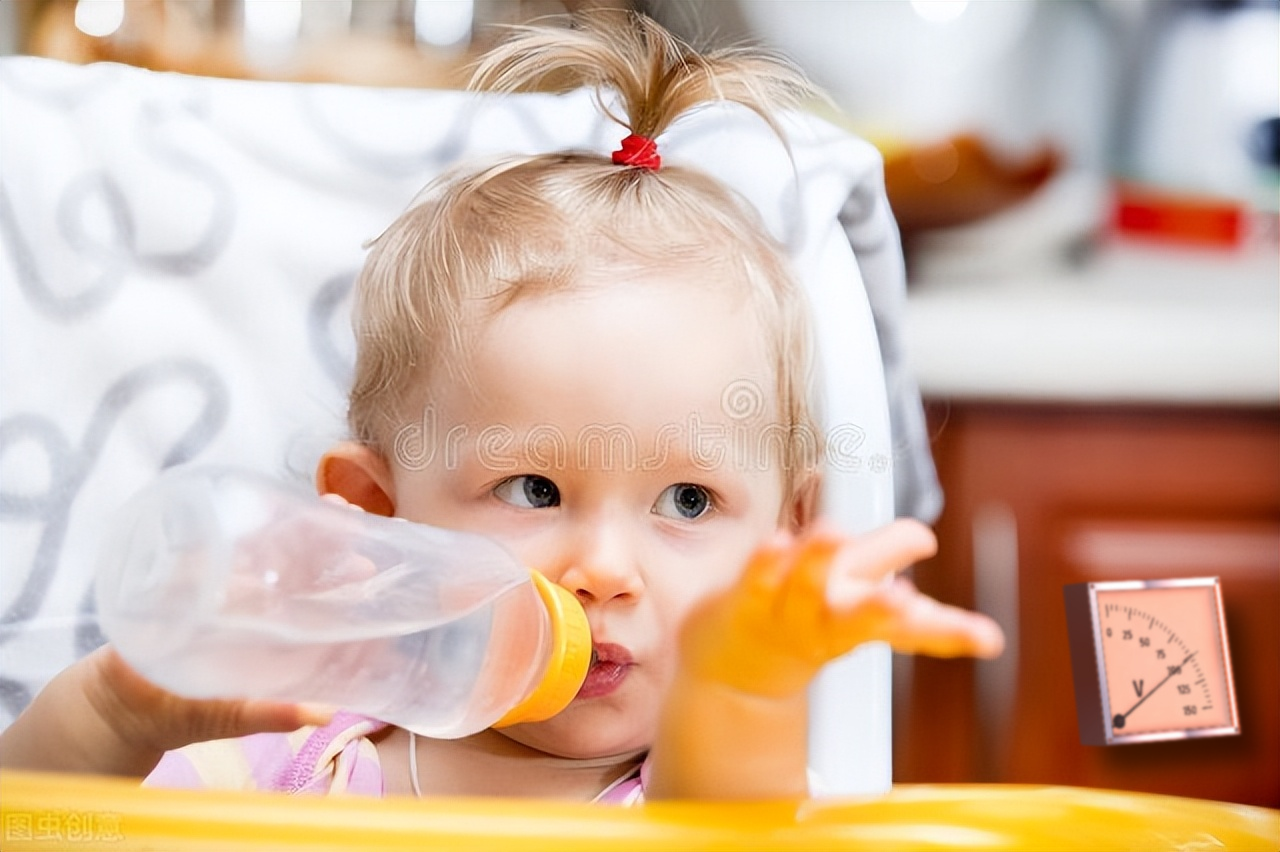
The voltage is {"value": 100, "unit": "V"}
